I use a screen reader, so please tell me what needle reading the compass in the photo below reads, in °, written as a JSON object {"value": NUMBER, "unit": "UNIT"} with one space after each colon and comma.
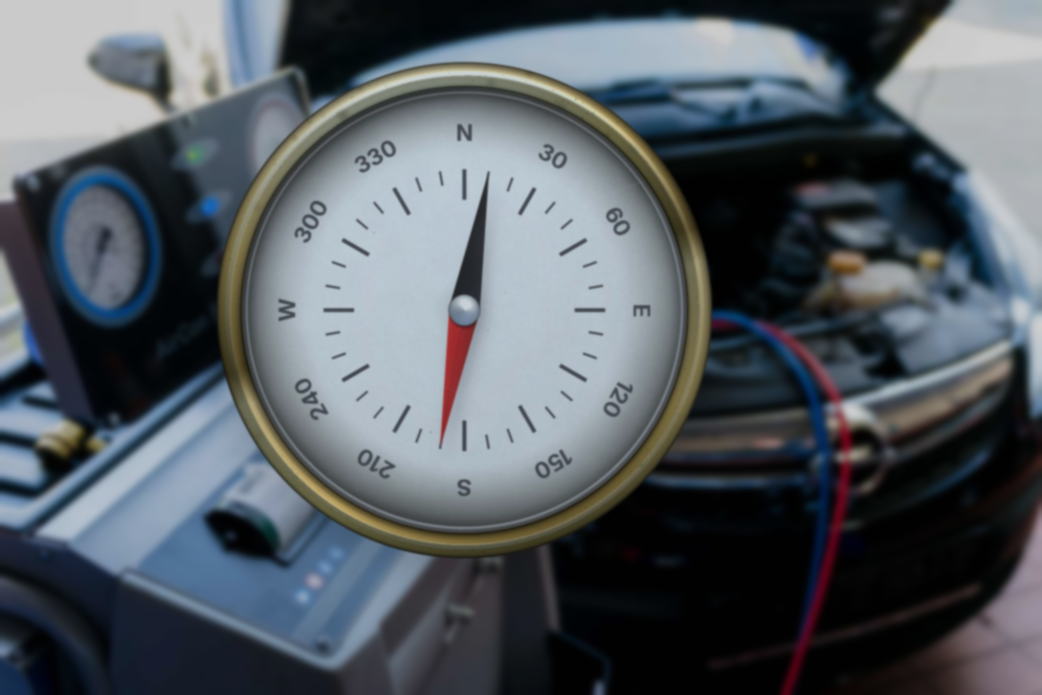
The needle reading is {"value": 190, "unit": "°"}
